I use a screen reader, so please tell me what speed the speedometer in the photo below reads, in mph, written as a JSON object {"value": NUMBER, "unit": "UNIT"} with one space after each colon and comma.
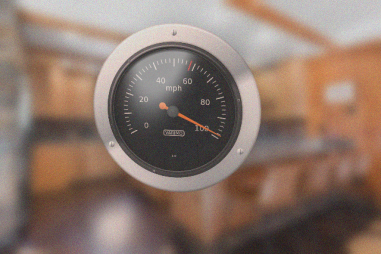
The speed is {"value": 98, "unit": "mph"}
